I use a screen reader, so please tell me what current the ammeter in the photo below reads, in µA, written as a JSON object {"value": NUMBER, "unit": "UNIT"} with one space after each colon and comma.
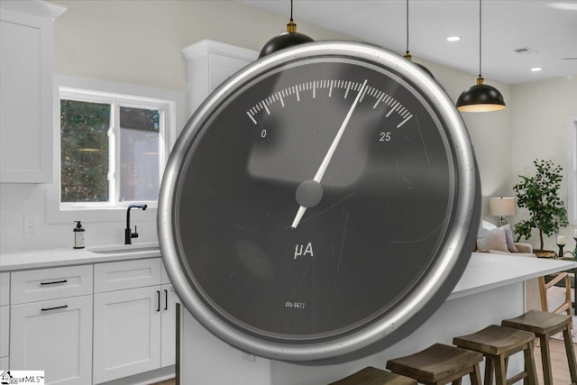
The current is {"value": 17.5, "unit": "µA"}
